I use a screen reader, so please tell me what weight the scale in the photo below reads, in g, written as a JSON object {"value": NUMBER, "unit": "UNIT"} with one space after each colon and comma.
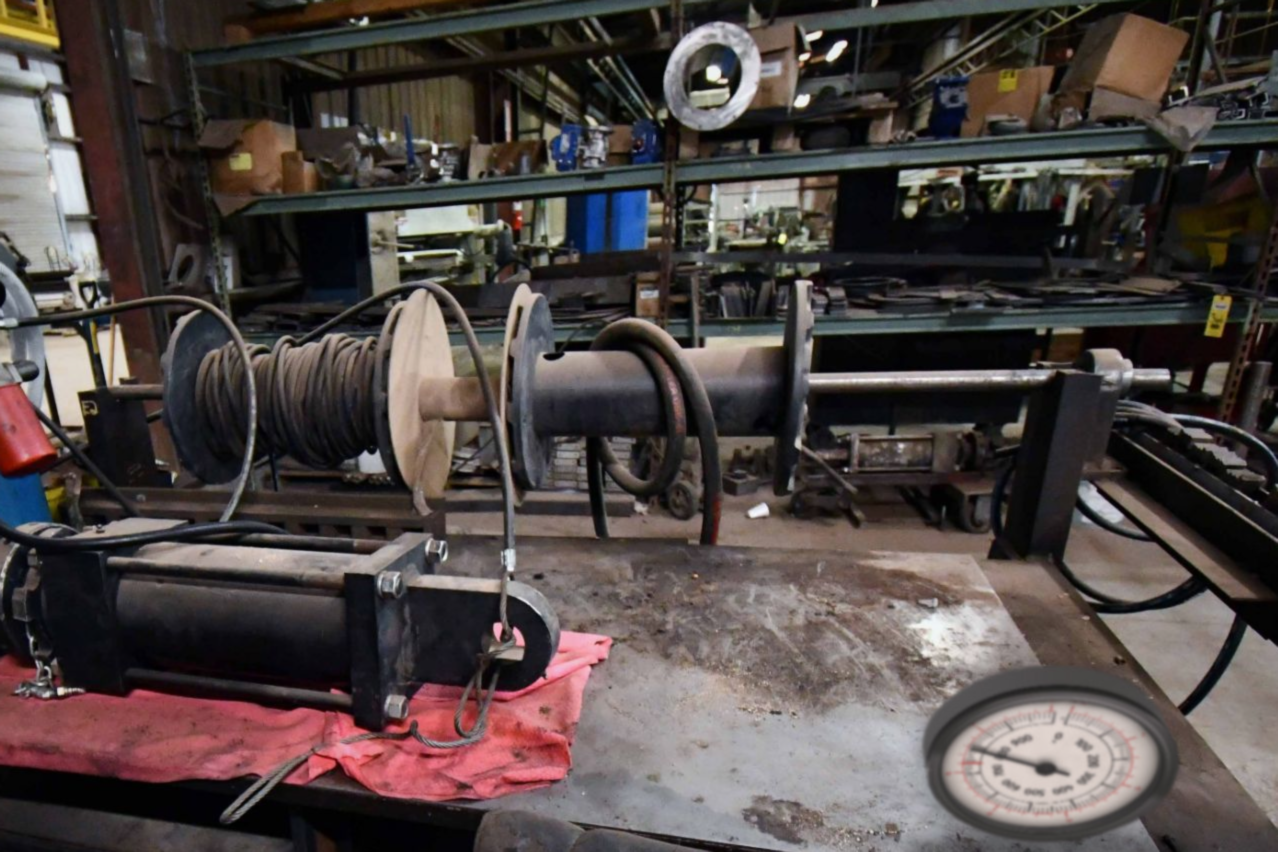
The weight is {"value": 800, "unit": "g"}
